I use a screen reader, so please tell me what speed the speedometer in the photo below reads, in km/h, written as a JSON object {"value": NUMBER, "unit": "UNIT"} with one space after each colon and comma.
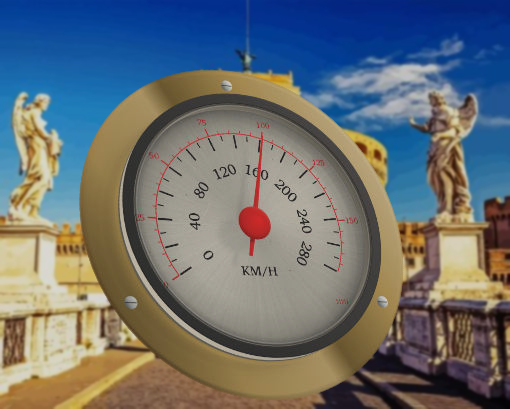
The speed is {"value": 160, "unit": "km/h"}
